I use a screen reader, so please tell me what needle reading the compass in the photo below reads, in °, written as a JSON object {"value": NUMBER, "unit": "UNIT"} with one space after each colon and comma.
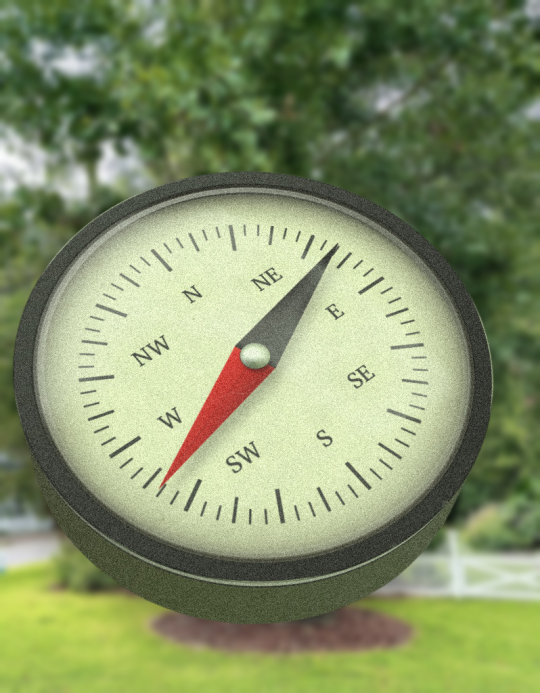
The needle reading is {"value": 250, "unit": "°"}
